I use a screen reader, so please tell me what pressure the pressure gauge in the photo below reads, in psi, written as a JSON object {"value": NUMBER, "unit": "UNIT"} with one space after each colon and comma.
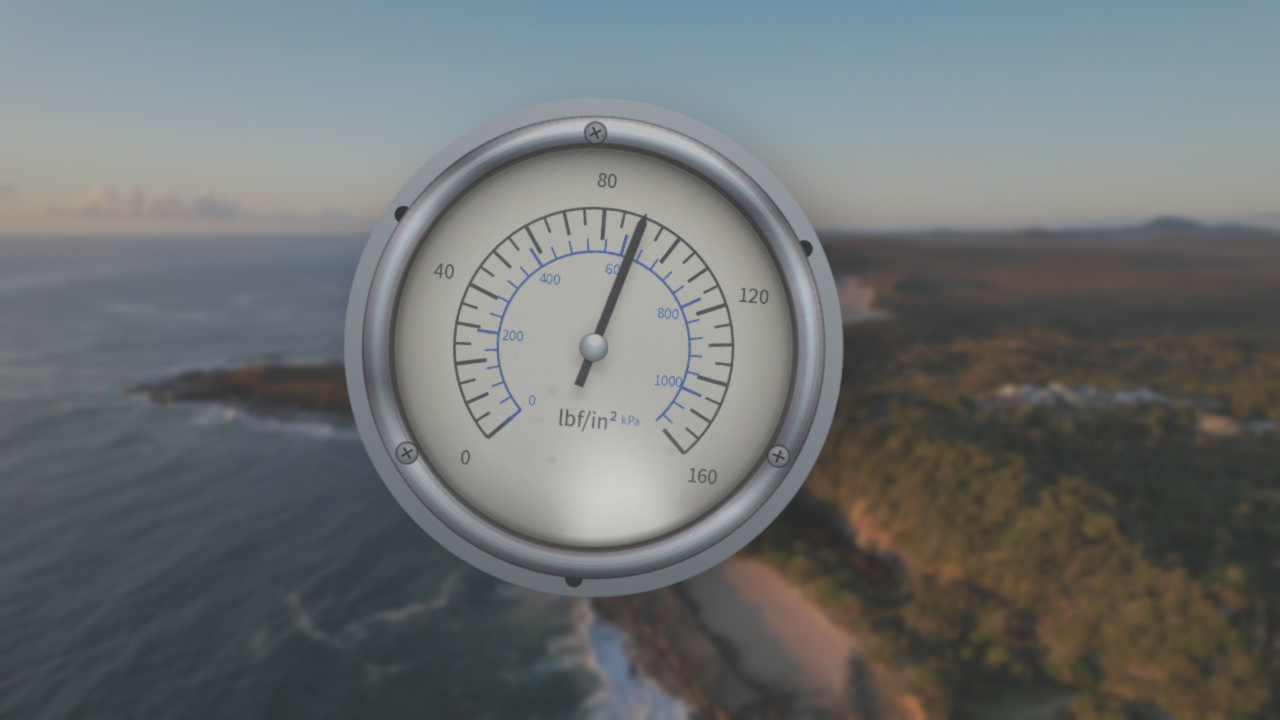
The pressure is {"value": 90, "unit": "psi"}
